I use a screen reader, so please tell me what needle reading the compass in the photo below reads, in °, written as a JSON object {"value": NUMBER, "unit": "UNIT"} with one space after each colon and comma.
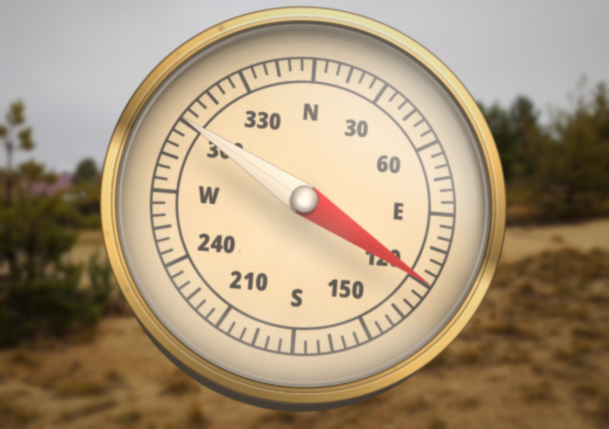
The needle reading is {"value": 120, "unit": "°"}
